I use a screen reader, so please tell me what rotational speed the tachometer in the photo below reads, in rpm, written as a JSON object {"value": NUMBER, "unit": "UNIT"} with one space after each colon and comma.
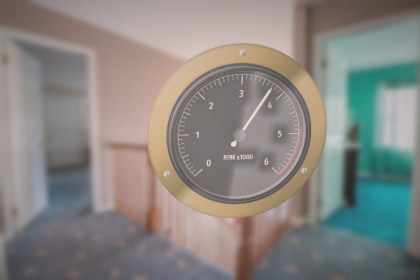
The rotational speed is {"value": 3700, "unit": "rpm"}
